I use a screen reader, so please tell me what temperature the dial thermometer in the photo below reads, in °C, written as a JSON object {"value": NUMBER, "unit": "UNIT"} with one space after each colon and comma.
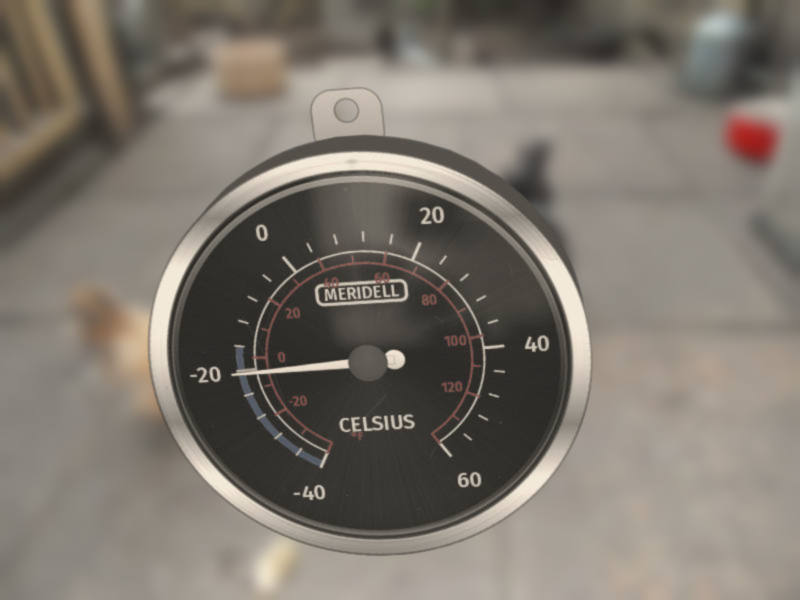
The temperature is {"value": -20, "unit": "°C"}
